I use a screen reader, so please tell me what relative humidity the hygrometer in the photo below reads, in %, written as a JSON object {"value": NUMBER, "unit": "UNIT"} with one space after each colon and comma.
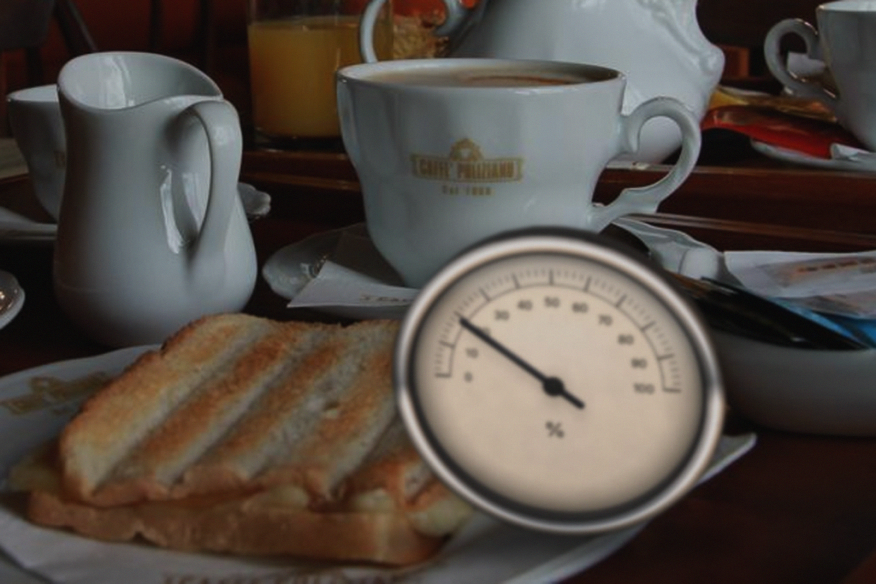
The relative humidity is {"value": 20, "unit": "%"}
